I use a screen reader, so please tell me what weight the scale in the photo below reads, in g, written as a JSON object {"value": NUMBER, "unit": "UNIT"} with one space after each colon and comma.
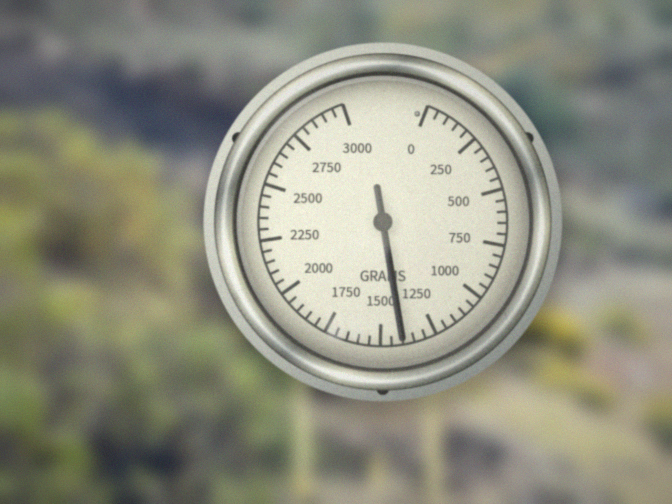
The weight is {"value": 1400, "unit": "g"}
